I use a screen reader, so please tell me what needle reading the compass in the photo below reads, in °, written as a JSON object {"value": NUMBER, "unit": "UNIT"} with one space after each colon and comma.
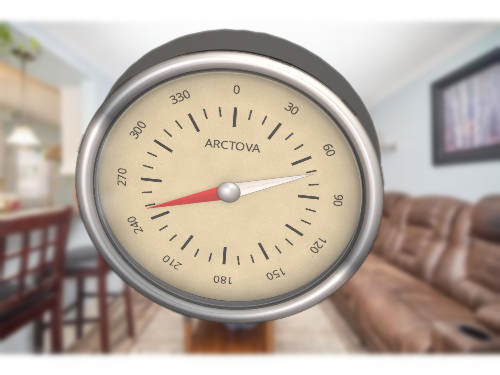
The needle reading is {"value": 250, "unit": "°"}
